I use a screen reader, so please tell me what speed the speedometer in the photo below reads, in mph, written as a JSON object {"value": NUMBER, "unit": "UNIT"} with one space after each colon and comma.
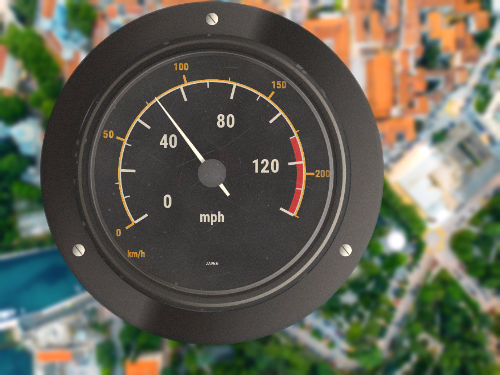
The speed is {"value": 50, "unit": "mph"}
